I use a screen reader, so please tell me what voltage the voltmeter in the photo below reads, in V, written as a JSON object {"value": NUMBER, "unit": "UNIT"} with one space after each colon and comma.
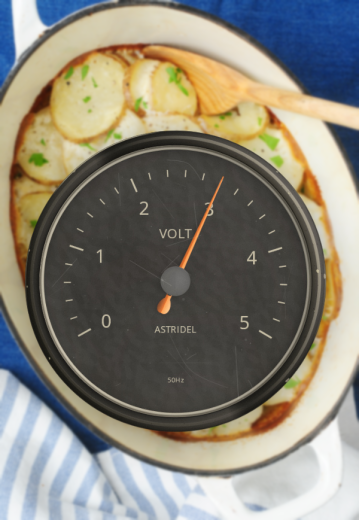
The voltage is {"value": 3, "unit": "V"}
